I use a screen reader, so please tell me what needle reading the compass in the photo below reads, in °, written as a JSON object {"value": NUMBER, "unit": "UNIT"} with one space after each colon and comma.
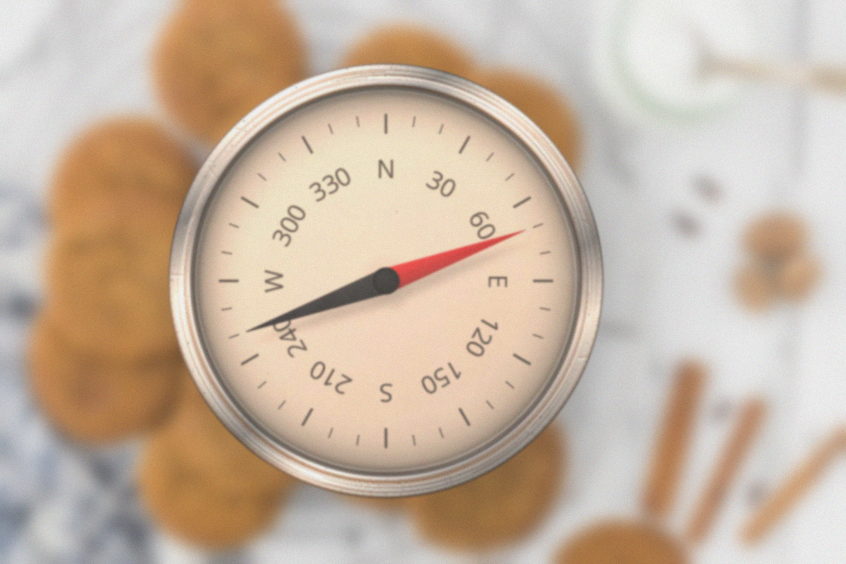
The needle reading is {"value": 70, "unit": "°"}
